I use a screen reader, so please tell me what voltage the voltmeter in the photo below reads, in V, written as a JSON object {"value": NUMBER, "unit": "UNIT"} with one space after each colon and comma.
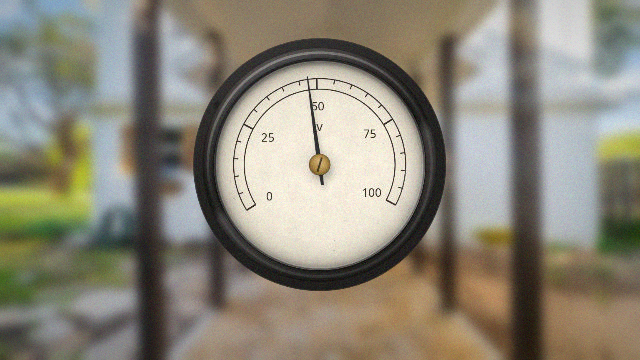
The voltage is {"value": 47.5, "unit": "V"}
